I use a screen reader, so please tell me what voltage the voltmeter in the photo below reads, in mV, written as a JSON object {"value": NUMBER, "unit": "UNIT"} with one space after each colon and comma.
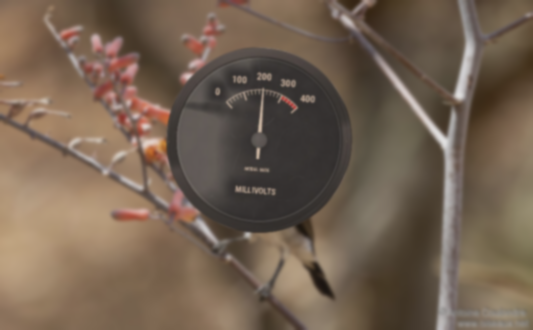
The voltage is {"value": 200, "unit": "mV"}
